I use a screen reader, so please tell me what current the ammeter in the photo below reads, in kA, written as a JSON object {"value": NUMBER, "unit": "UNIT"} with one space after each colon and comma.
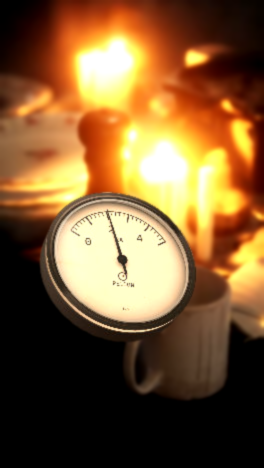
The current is {"value": 2, "unit": "kA"}
